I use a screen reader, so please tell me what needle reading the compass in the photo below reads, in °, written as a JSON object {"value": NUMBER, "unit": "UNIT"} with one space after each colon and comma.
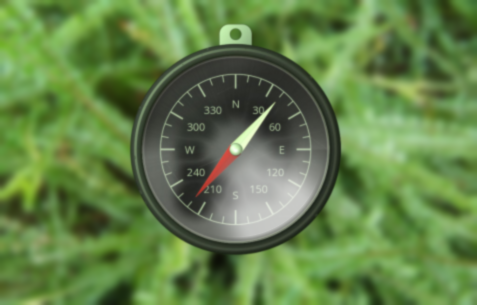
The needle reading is {"value": 220, "unit": "°"}
